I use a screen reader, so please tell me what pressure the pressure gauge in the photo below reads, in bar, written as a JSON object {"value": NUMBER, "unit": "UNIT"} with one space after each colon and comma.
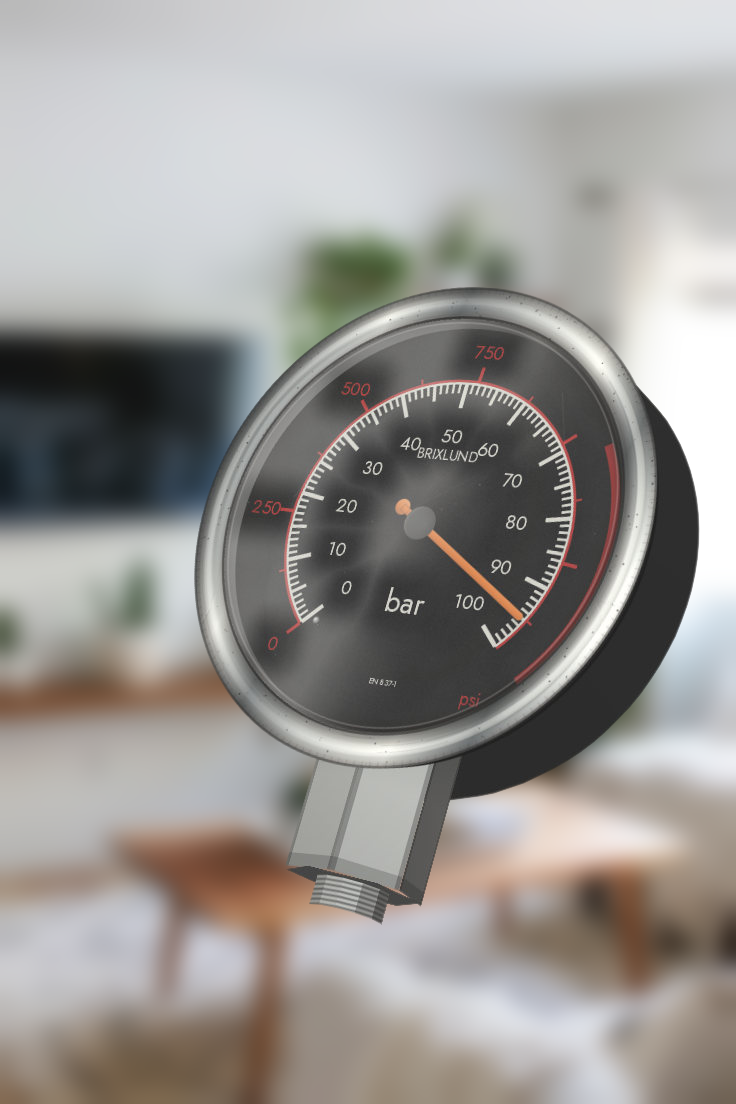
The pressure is {"value": 95, "unit": "bar"}
